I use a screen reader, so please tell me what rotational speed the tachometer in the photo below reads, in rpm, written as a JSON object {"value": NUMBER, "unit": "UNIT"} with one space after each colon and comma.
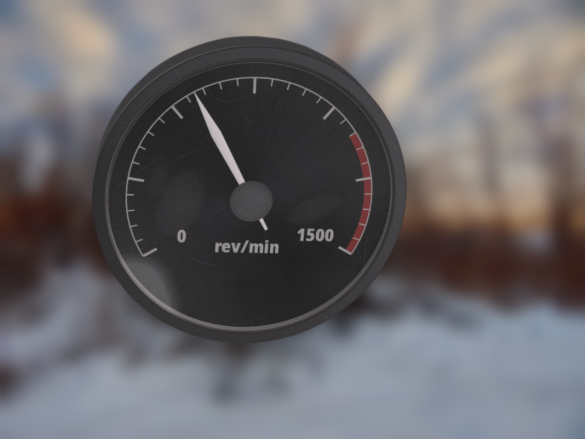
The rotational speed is {"value": 575, "unit": "rpm"}
